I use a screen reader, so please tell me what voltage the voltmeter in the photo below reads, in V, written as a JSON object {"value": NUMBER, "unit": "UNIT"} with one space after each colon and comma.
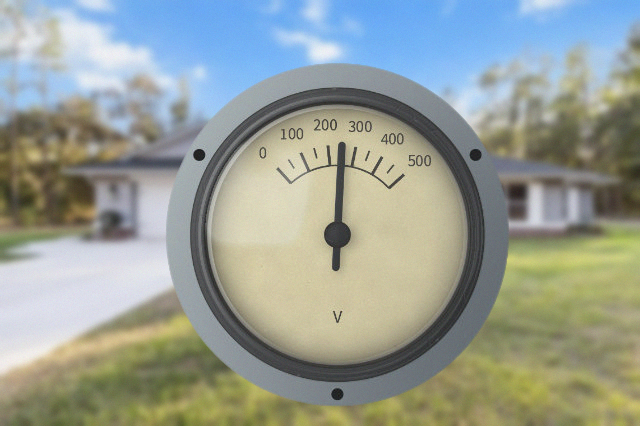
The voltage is {"value": 250, "unit": "V"}
